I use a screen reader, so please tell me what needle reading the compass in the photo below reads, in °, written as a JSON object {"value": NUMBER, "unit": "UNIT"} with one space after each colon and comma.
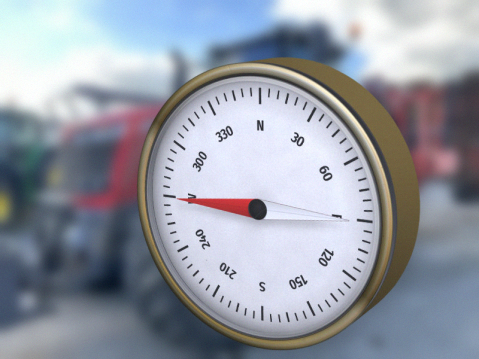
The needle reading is {"value": 270, "unit": "°"}
